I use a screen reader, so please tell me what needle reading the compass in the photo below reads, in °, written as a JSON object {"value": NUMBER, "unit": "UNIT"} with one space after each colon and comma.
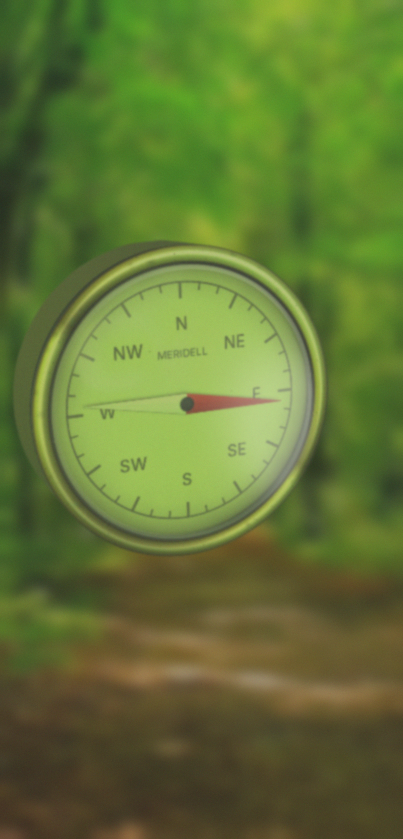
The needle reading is {"value": 95, "unit": "°"}
